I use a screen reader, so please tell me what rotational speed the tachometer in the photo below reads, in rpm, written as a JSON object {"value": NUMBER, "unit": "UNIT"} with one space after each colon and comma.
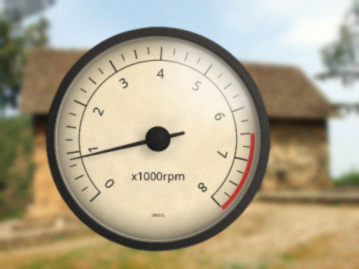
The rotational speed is {"value": 875, "unit": "rpm"}
